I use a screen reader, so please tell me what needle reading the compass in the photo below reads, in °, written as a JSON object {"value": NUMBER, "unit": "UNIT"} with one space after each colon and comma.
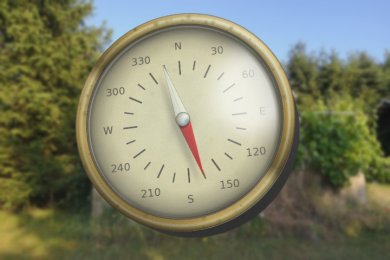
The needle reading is {"value": 165, "unit": "°"}
